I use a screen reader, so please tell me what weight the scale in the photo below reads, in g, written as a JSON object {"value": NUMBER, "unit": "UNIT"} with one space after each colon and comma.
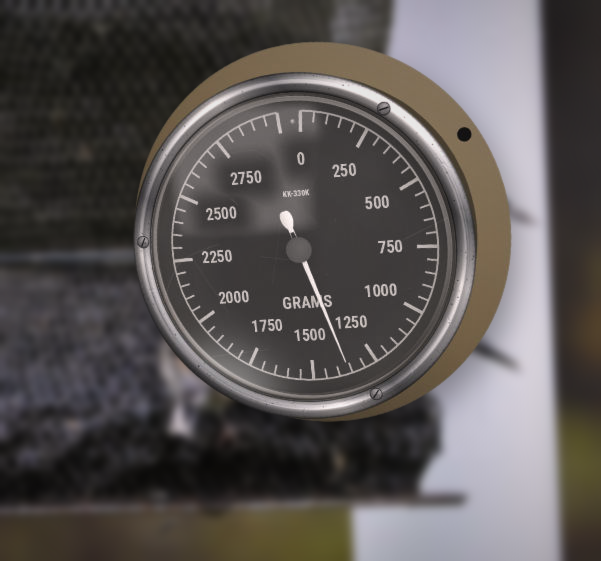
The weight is {"value": 1350, "unit": "g"}
